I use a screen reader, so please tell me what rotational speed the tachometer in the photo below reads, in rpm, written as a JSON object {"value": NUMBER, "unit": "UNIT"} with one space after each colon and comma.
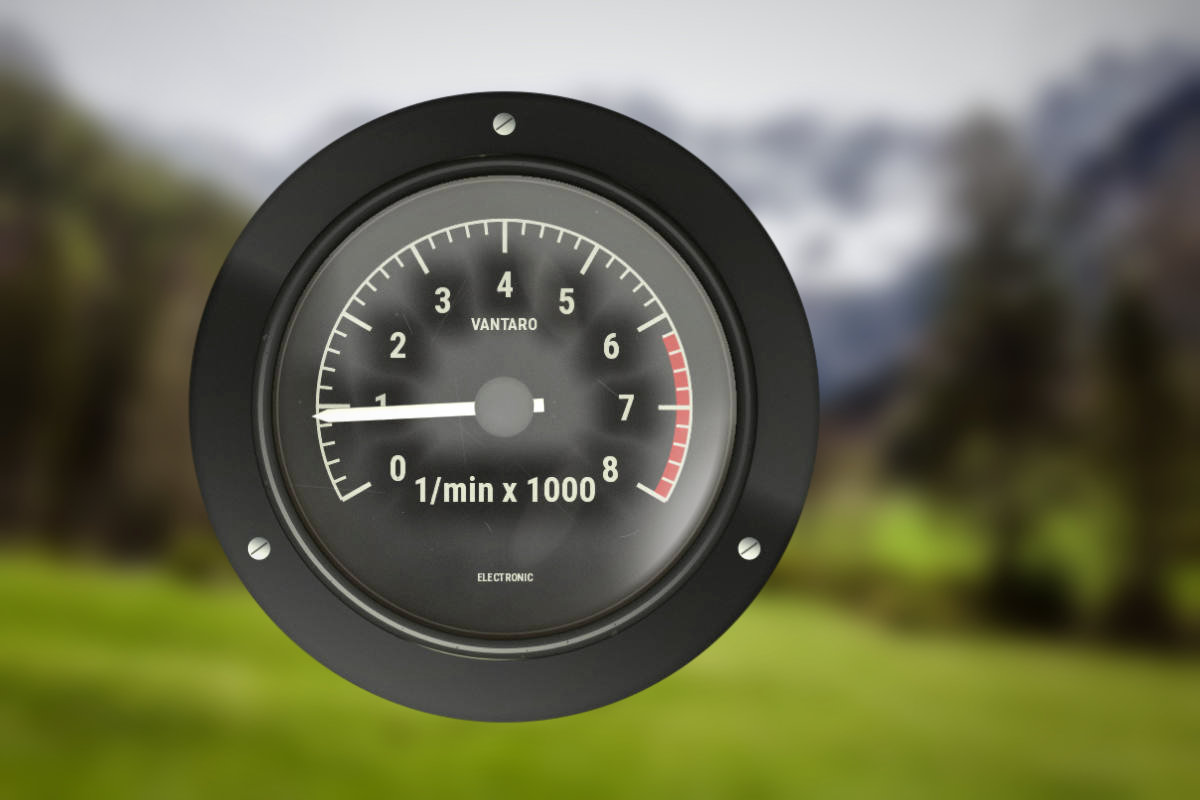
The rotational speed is {"value": 900, "unit": "rpm"}
